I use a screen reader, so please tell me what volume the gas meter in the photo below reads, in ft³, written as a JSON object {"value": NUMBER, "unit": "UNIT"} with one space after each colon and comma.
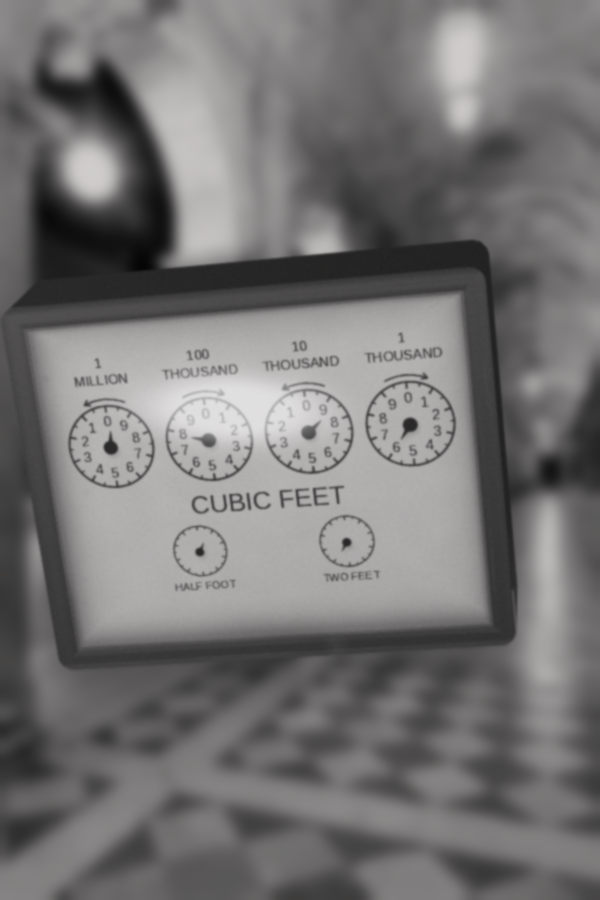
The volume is {"value": 978600, "unit": "ft³"}
